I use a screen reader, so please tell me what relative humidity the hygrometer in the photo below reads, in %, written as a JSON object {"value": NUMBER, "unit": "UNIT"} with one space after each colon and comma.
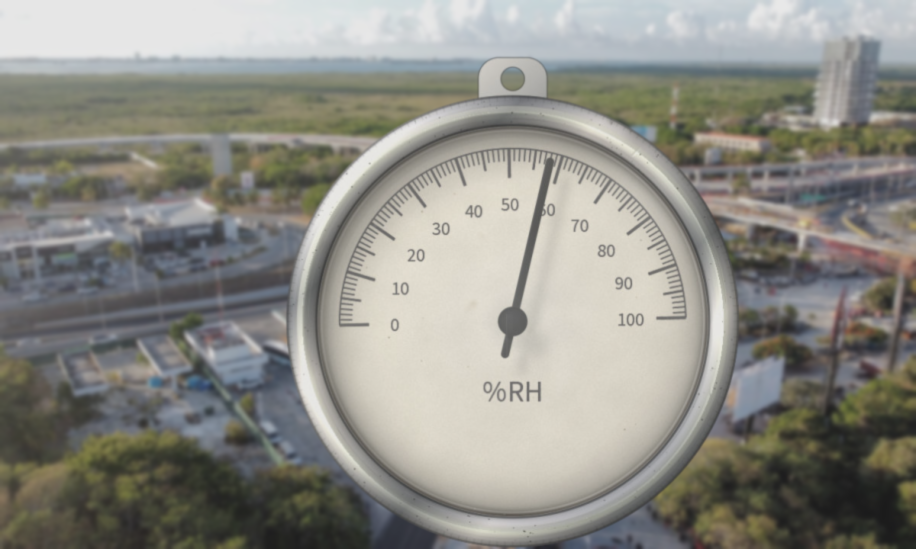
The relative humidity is {"value": 58, "unit": "%"}
